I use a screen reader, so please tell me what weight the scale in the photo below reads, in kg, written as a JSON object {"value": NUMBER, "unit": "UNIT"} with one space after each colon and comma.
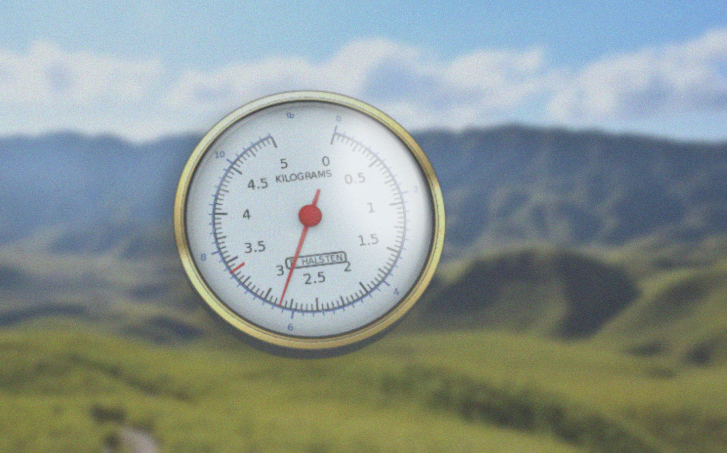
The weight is {"value": 2.85, "unit": "kg"}
